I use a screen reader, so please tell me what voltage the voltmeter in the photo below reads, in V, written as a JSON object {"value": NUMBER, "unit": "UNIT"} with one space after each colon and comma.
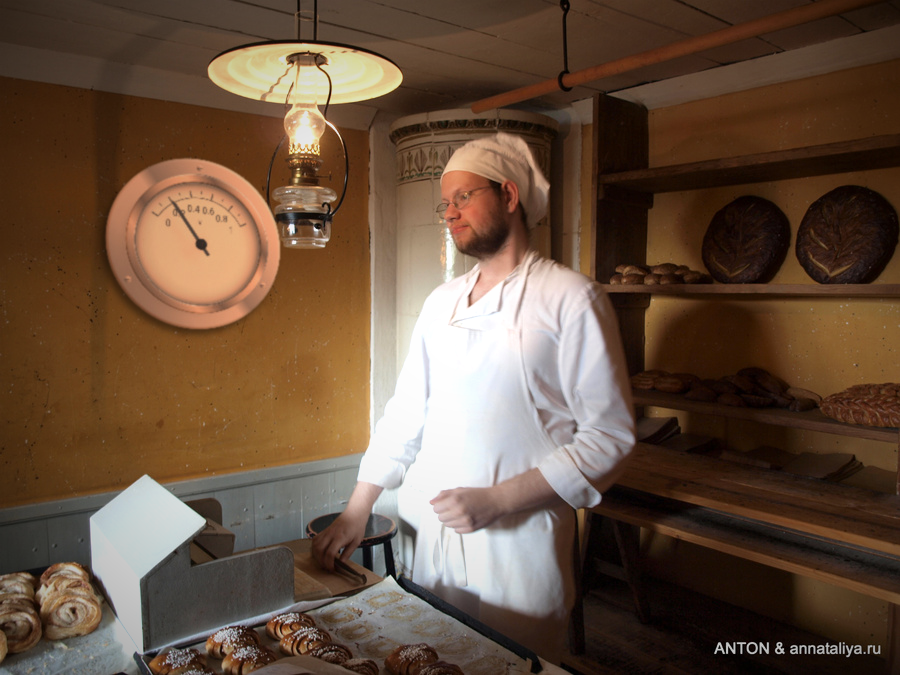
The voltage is {"value": 0.2, "unit": "V"}
